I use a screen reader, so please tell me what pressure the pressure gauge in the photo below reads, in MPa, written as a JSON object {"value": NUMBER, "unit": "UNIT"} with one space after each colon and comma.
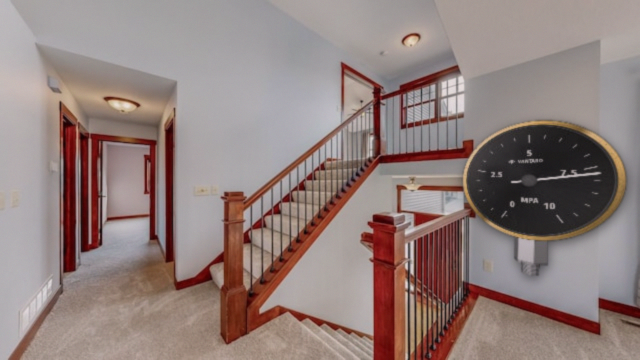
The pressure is {"value": 7.75, "unit": "MPa"}
